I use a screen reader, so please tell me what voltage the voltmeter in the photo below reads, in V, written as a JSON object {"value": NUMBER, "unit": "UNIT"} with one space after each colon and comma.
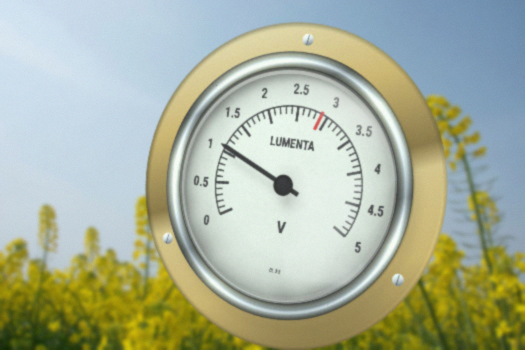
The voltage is {"value": 1.1, "unit": "V"}
